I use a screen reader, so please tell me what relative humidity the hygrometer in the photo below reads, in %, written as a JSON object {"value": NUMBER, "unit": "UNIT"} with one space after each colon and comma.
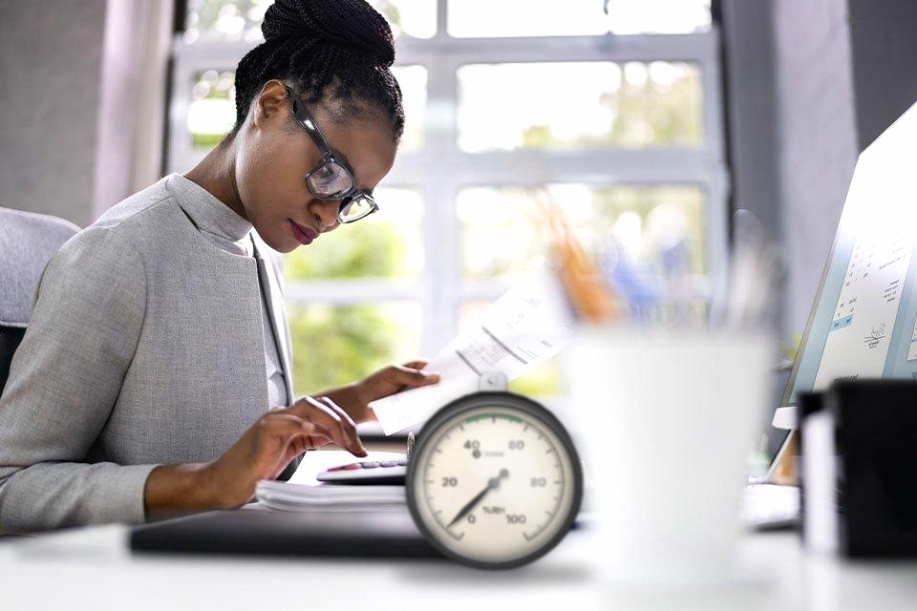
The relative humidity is {"value": 5, "unit": "%"}
